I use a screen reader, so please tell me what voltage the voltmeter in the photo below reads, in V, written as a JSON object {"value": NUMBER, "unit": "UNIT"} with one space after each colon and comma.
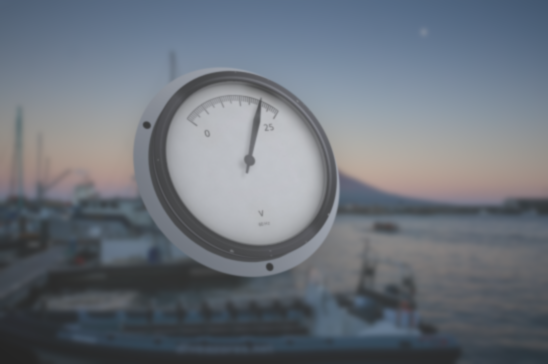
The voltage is {"value": 20, "unit": "V"}
